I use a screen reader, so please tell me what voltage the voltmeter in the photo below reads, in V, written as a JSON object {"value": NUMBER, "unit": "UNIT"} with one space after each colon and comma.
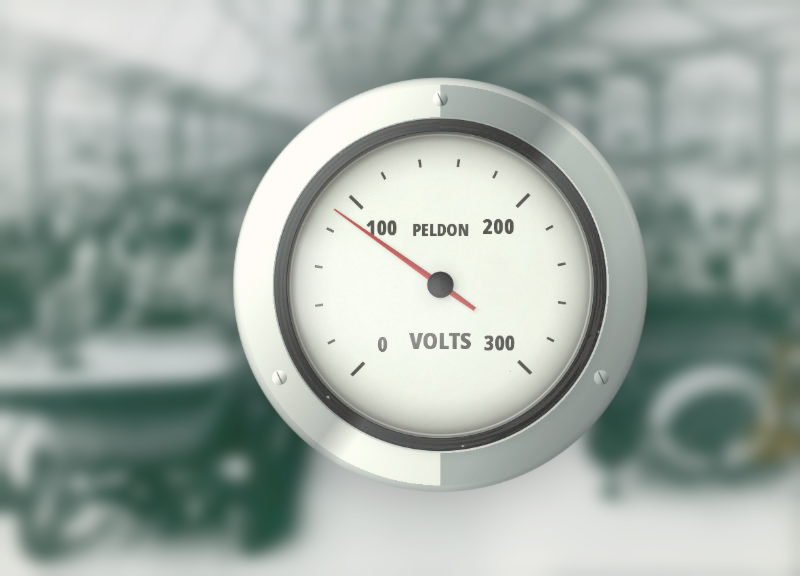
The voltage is {"value": 90, "unit": "V"}
